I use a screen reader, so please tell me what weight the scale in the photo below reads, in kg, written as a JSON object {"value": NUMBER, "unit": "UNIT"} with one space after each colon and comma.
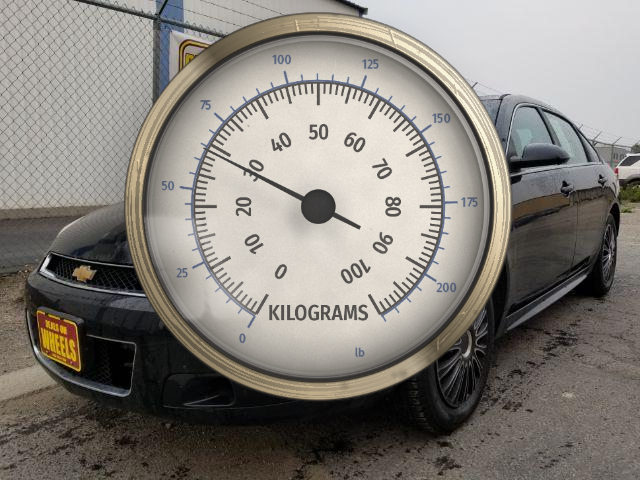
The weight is {"value": 29, "unit": "kg"}
